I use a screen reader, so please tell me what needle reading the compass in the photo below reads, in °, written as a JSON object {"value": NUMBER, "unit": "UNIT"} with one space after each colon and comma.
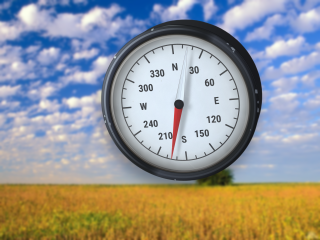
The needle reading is {"value": 195, "unit": "°"}
